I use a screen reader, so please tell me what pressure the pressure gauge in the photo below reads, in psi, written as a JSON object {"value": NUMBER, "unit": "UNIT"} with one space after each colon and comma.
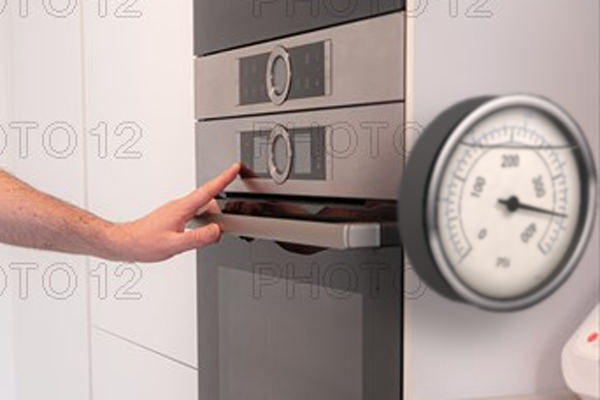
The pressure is {"value": 350, "unit": "psi"}
